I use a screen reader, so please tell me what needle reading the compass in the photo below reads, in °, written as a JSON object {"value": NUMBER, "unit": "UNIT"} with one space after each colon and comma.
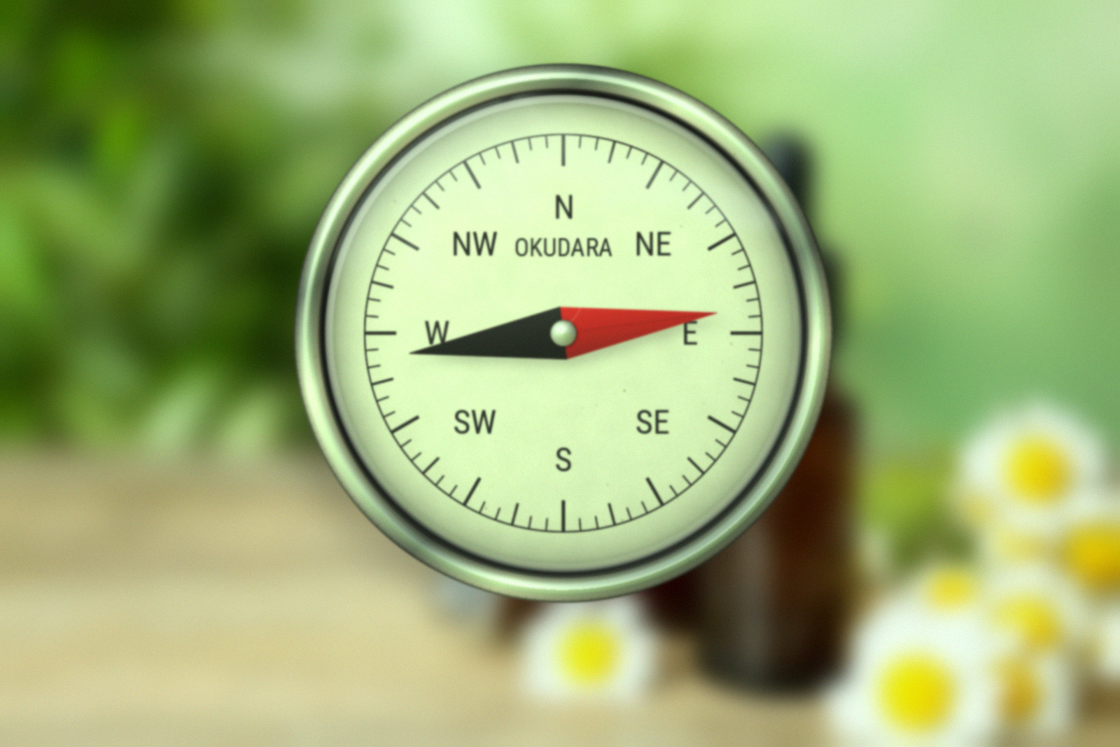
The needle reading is {"value": 82.5, "unit": "°"}
